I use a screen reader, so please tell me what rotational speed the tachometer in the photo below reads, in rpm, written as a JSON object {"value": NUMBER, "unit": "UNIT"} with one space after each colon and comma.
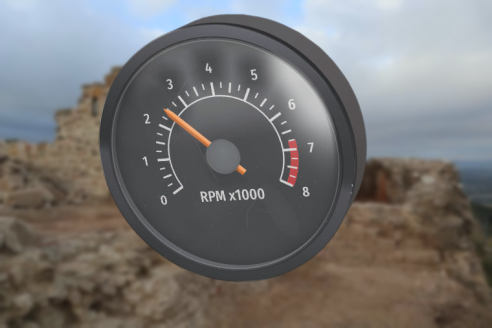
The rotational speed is {"value": 2500, "unit": "rpm"}
